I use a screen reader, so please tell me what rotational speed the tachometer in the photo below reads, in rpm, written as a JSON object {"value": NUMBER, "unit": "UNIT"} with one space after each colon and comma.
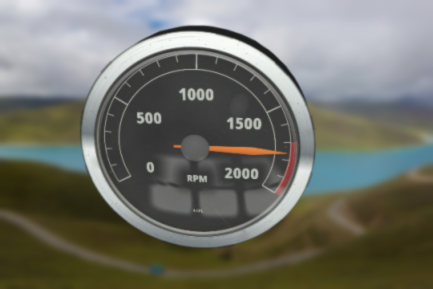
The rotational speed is {"value": 1750, "unit": "rpm"}
